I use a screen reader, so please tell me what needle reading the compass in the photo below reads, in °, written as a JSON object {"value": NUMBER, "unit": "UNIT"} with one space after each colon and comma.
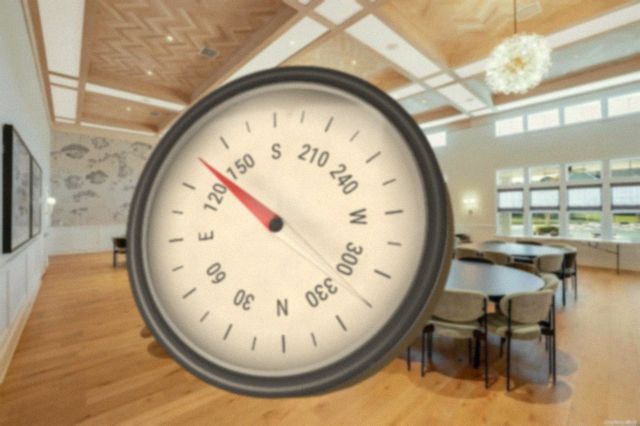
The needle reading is {"value": 135, "unit": "°"}
